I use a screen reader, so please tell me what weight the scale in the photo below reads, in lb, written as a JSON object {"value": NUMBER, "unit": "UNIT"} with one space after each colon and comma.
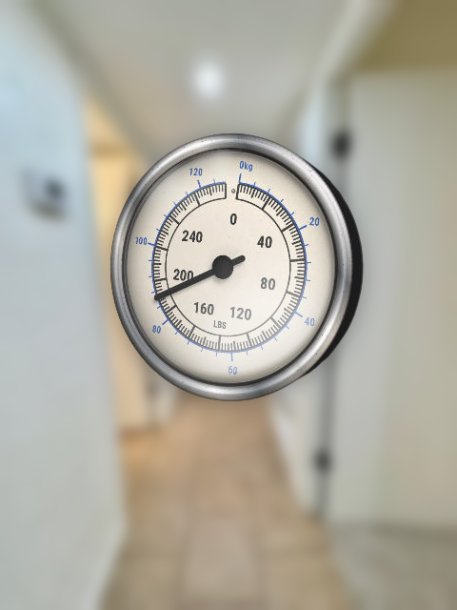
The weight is {"value": 190, "unit": "lb"}
